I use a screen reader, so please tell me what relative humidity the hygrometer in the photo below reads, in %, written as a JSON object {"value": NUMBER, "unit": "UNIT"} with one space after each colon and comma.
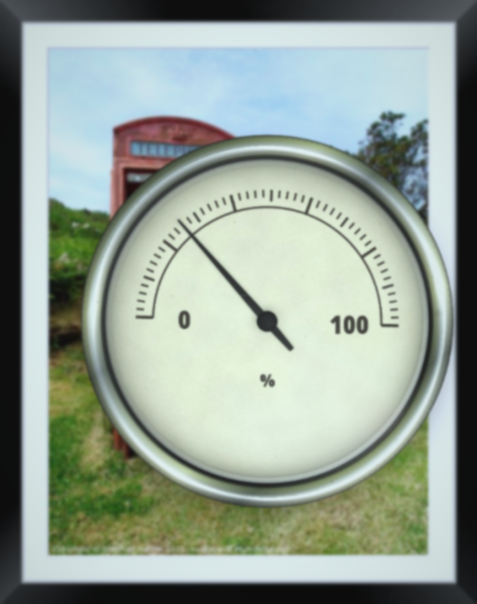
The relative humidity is {"value": 26, "unit": "%"}
